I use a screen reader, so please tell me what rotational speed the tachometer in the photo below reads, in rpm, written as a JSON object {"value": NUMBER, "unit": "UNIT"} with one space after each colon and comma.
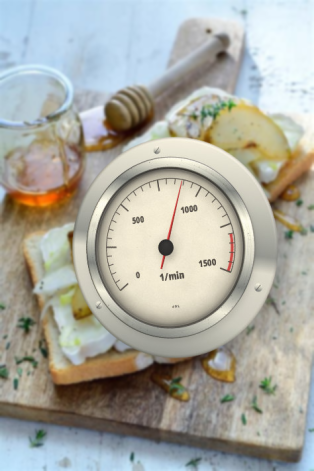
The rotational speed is {"value": 900, "unit": "rpm"}
